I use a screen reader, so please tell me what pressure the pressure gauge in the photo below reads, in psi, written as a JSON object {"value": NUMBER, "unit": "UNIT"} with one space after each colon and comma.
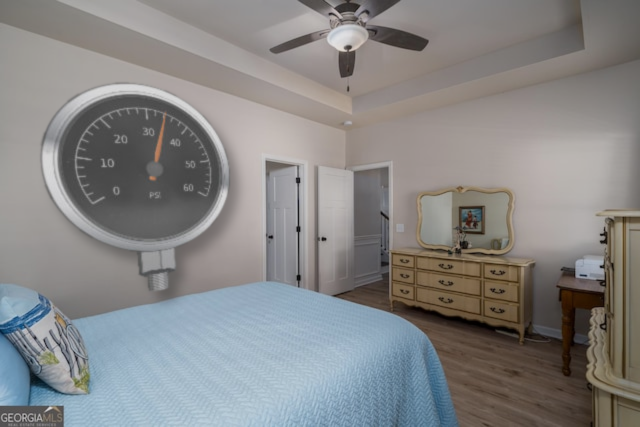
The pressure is {"value": 34, "unit": "psi"}
